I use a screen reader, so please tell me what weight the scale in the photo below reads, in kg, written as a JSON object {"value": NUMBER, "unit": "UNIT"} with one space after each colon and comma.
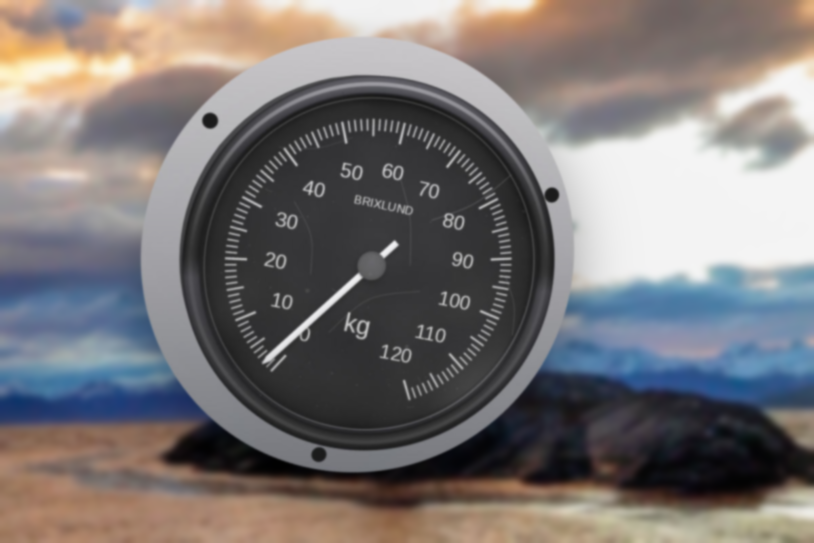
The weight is {"value": 2, "unit": "kg"}
